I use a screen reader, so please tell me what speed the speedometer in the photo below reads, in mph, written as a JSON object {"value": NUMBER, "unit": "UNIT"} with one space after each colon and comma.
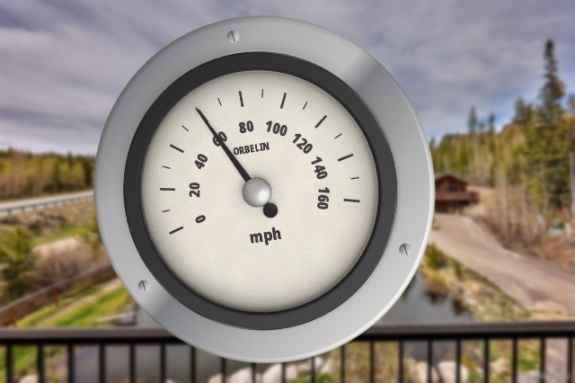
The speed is {"value": 60, "unit": "mph"}
